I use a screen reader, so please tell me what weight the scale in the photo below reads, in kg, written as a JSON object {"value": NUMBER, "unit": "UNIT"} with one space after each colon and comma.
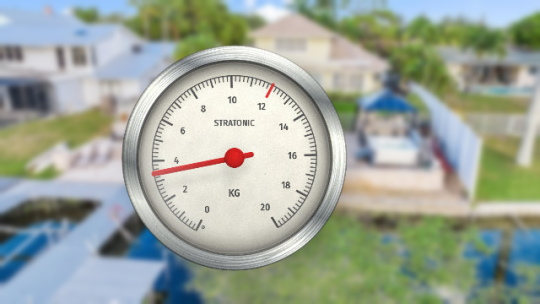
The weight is {"value": 3.4, "unit": "kg"}
